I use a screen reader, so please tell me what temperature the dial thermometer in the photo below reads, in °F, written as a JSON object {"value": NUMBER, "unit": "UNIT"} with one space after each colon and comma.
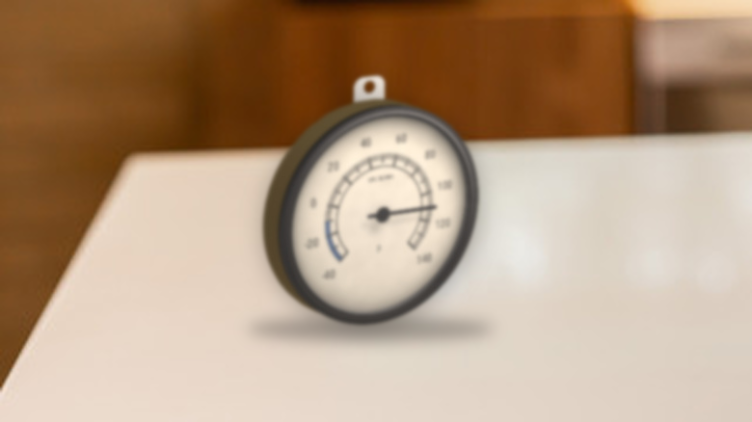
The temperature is {"value": 110, "unit": "°F"}
